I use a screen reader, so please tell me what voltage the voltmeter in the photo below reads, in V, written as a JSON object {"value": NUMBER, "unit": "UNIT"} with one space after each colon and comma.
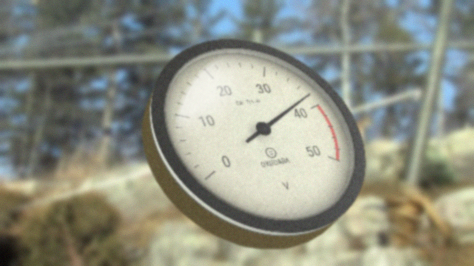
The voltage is {"value": 38, "unit": "V"}
